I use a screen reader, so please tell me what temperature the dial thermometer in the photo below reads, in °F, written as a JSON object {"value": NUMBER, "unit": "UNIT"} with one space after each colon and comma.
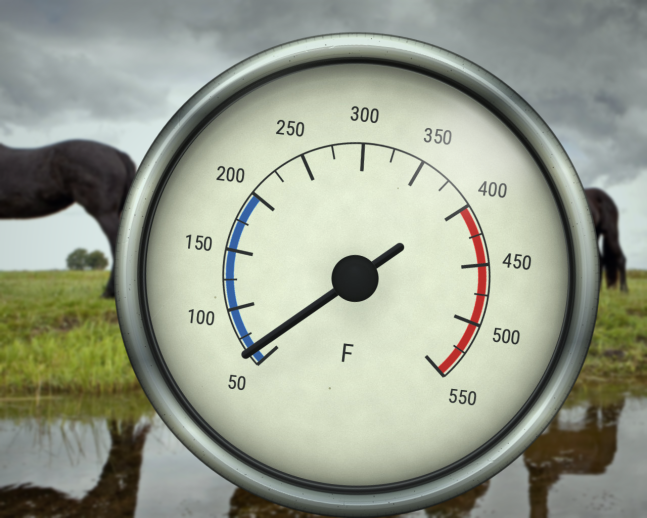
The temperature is {"value": 62.5, "unit": "°F"}
